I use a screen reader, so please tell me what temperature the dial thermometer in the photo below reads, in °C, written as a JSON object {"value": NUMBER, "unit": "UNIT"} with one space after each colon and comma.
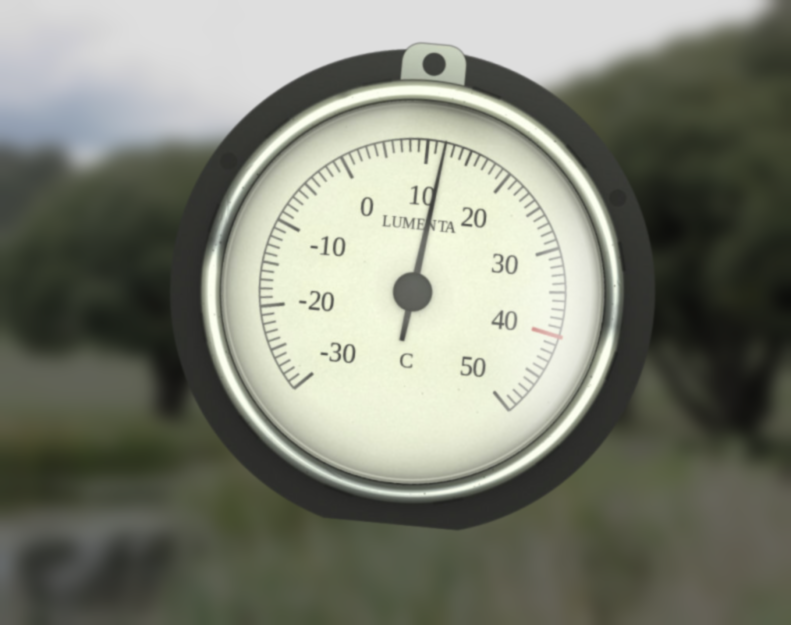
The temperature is {"value": 12, "unit": "°C"}
